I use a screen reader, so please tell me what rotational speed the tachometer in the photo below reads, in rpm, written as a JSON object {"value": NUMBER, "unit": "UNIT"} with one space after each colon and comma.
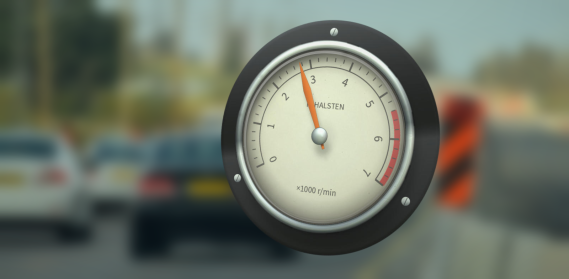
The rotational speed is {"value": 2800, "unit": "rpm"}
